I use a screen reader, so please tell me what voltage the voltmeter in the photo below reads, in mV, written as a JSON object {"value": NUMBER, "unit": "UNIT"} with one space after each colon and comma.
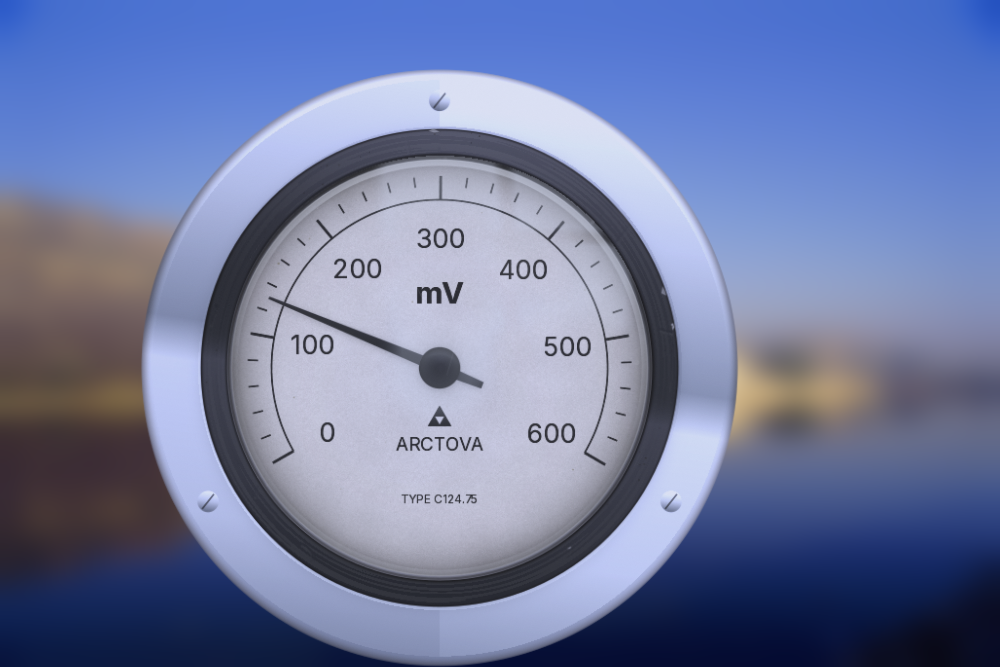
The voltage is {"value": 130, "unit": "mV"}
